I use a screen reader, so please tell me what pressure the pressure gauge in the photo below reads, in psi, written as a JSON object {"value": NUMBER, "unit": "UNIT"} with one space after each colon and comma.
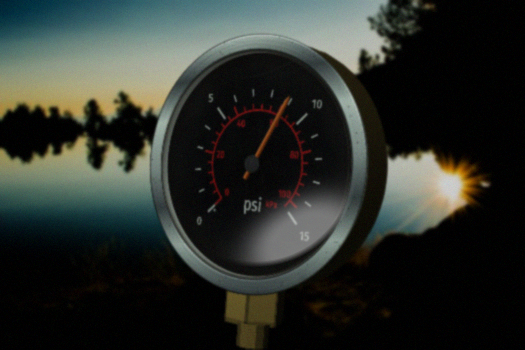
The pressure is {"value": 9, "unit": "psi"}
